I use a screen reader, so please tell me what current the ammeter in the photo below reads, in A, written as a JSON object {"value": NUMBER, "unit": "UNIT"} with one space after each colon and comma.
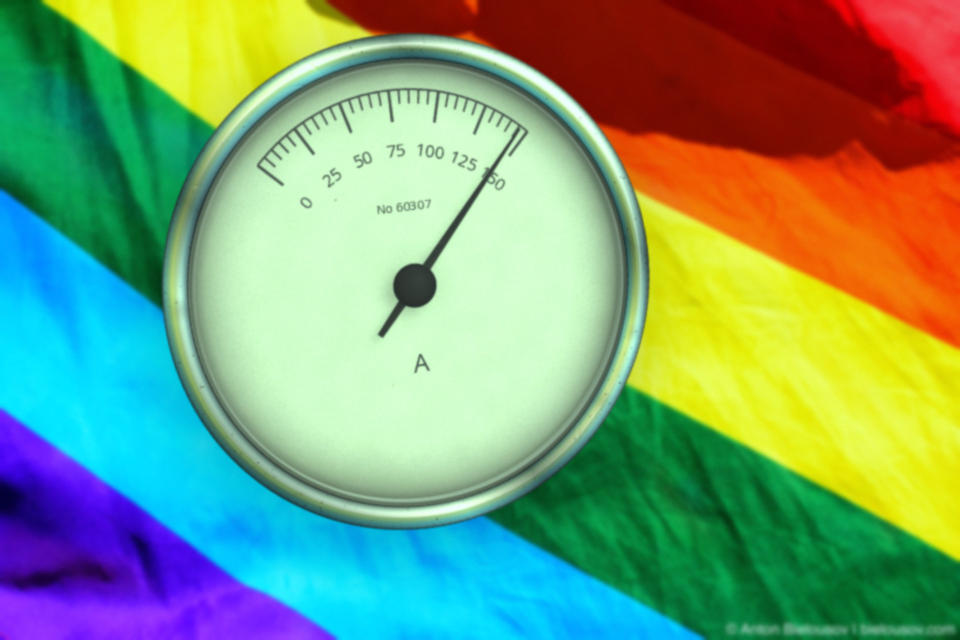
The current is {"value": 145, "unit": "A"}
